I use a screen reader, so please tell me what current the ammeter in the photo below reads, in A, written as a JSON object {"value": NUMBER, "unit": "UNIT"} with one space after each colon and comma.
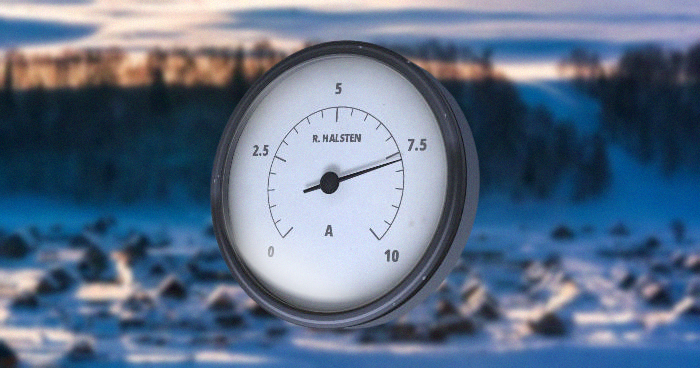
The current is {"value": 7.75, "unit": "A"}
